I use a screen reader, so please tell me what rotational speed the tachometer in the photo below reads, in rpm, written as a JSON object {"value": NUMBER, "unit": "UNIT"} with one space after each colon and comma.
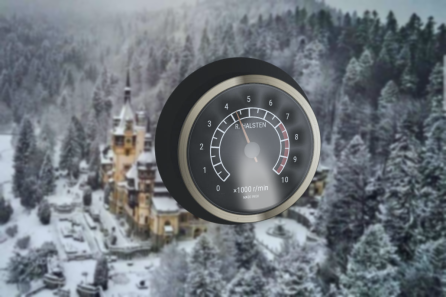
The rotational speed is {"value": 4250, "unit": "rpm"}
